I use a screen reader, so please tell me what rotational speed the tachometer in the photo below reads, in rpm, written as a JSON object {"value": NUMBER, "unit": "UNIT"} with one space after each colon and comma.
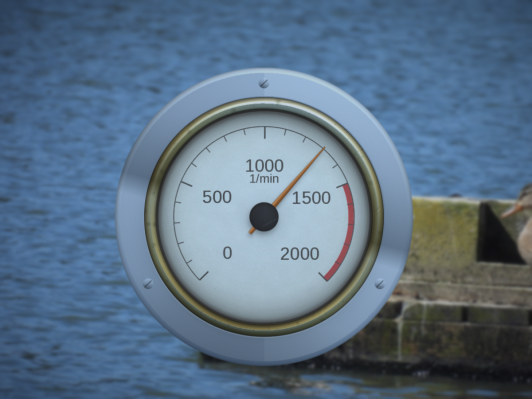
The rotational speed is {"value": 1300, "unit": "rpm"}
